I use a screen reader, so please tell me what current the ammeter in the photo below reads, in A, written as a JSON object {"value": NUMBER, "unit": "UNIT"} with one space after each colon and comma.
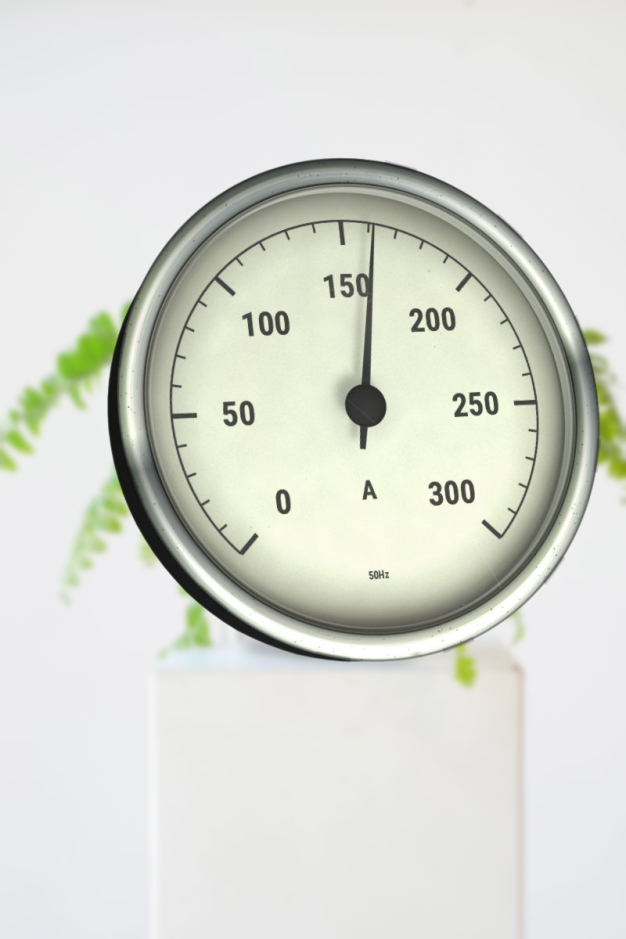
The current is {"value": 160, "unit": "A"}
